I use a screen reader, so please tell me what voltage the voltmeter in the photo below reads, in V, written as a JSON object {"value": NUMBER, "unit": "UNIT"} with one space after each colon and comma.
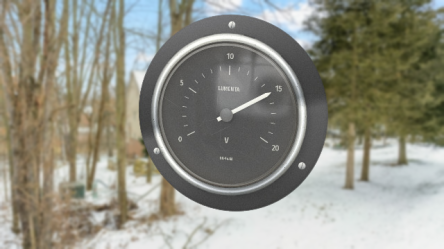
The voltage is {"value": 15, "unit": "V"}
